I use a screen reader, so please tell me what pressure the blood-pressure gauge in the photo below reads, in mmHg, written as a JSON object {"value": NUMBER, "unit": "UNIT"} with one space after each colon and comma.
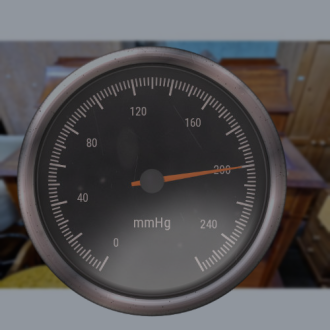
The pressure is {"value": 200, "unit": "mmHg"}
